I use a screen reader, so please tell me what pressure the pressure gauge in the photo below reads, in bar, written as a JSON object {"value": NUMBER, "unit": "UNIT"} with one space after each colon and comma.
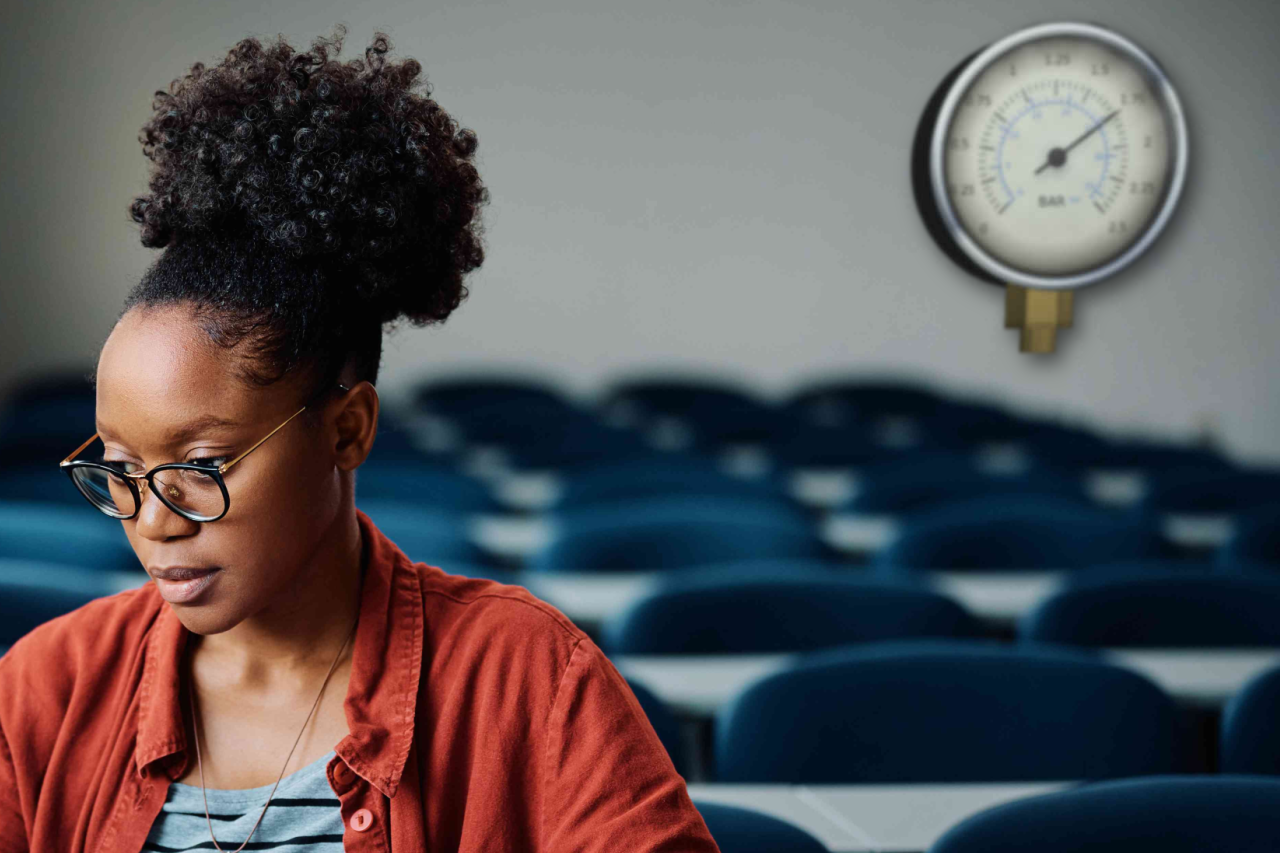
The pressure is {"value": 1.75, "unit": "bar"}
